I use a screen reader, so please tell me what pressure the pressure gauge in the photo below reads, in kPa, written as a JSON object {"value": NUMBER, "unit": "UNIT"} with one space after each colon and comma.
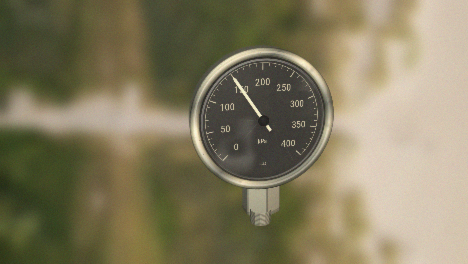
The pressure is {"value": 150, "unit": "kPa"}
